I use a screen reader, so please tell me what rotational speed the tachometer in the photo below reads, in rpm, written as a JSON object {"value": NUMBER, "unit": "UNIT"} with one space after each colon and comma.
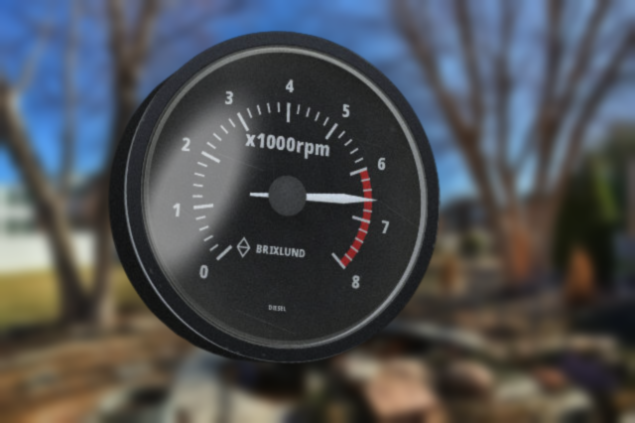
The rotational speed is {"value": 6600, "unit": "rpm"}
